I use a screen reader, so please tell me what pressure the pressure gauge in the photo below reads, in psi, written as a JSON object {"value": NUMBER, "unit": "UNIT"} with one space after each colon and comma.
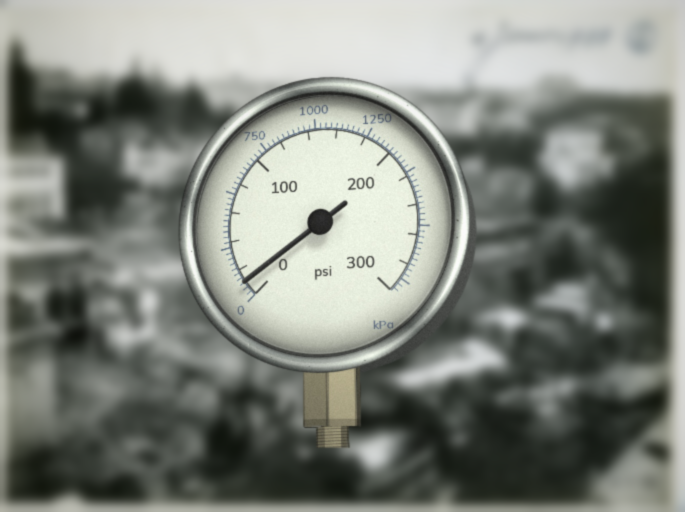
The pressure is {"value": 10, "unit": "psi"}
